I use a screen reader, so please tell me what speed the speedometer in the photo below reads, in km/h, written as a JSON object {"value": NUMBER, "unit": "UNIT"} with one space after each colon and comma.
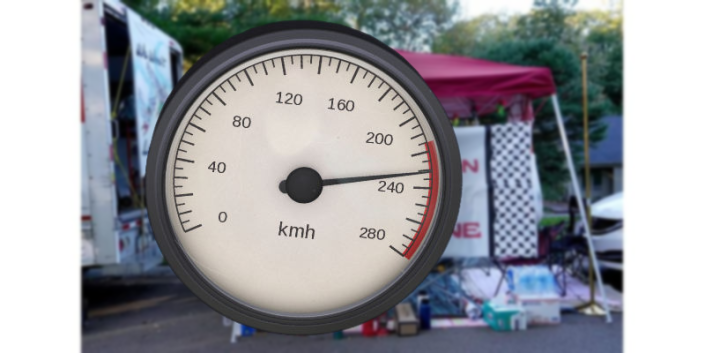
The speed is {"value": 230, "unit": "km/h"}
